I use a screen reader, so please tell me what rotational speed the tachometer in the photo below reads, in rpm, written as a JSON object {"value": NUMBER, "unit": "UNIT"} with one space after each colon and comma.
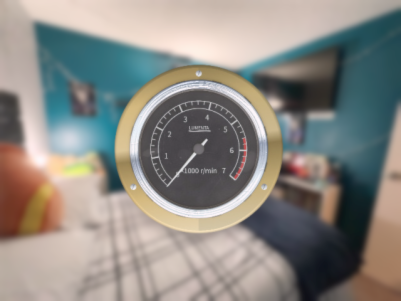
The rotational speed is {"value": 0, "unit": "rpm"}
